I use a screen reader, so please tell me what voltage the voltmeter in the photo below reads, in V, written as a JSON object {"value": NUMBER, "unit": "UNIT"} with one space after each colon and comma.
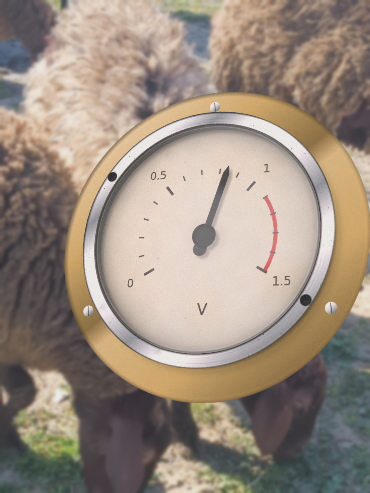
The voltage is {"value": 0.85, "unit": "V"}
